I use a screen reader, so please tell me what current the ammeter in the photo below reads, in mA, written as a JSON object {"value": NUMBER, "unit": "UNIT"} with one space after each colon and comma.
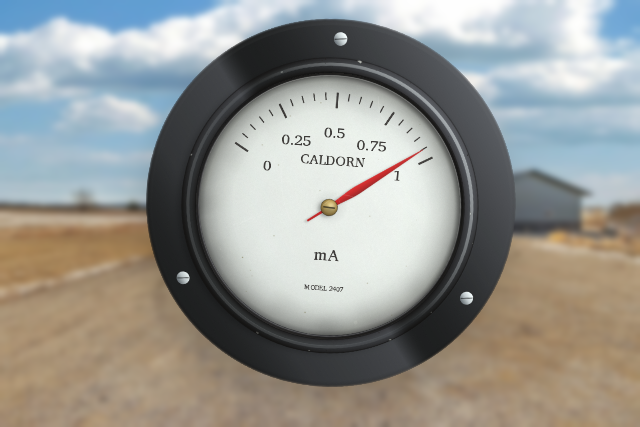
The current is {"value": 0.95, "unit": "mA"}
